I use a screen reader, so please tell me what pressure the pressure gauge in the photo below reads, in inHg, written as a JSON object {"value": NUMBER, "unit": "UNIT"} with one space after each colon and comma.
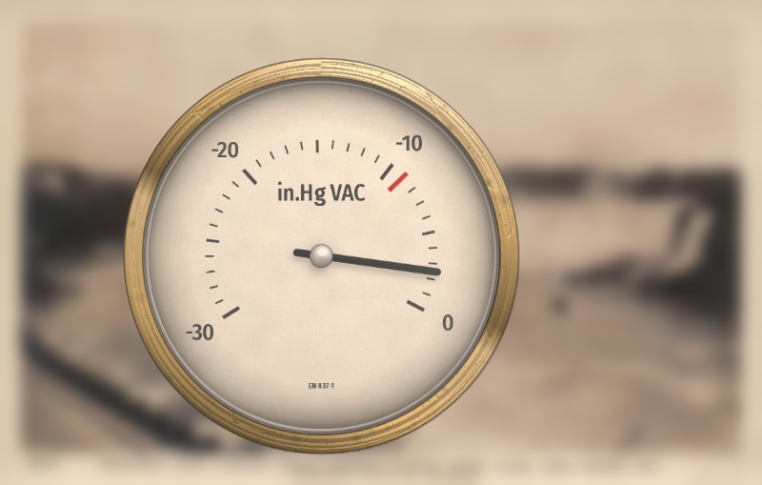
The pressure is {"value": -2.5, "unit": "inHg"}
